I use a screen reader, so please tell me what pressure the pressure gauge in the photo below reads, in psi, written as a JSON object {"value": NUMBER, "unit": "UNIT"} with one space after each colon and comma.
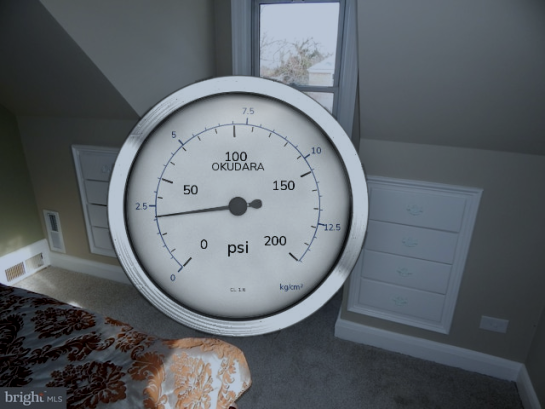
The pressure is {"value": 30, "unit": "psi"}
